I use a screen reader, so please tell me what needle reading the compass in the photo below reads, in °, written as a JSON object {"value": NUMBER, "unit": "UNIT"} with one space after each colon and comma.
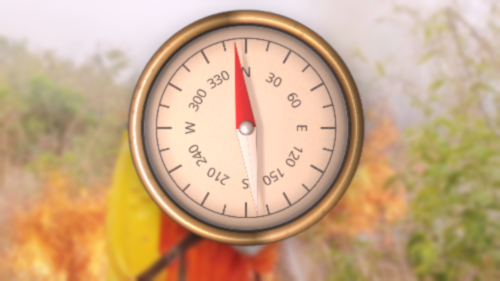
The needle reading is {"value": 352.5, "unit": "°"}
